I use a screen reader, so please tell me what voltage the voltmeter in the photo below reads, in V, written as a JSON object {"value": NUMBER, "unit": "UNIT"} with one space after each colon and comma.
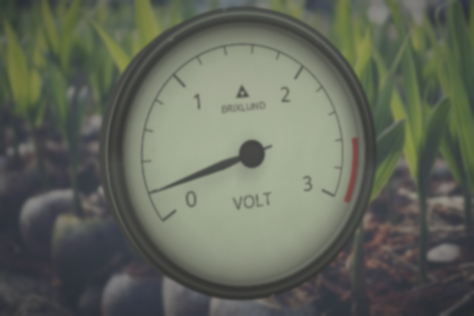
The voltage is {"value": 0.2, "unit": "V"}
